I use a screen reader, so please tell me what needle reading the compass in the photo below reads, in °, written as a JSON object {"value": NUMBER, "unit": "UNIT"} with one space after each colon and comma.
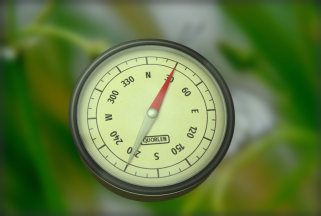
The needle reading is {"value": 30, "unit": "°"}
